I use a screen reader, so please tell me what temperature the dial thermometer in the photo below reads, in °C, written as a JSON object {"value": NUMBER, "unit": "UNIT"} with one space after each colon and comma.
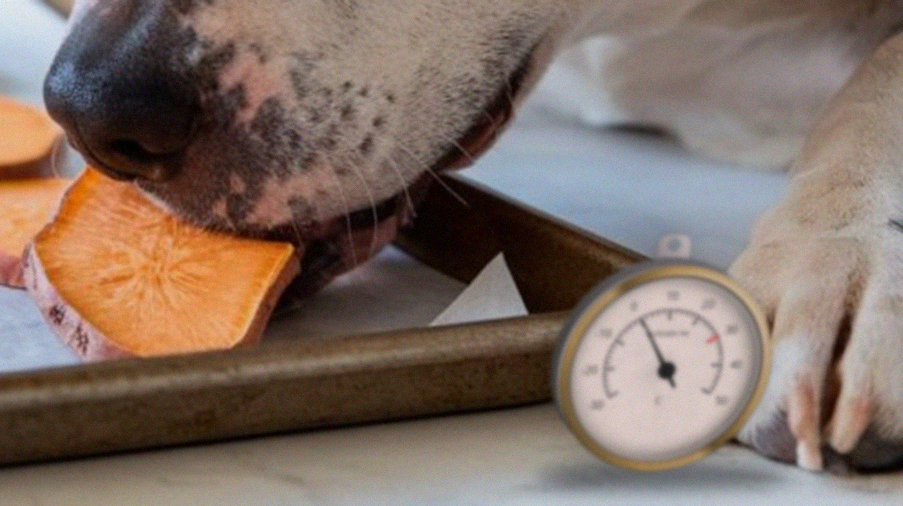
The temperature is {"value": 0, "unit": "°C"}
